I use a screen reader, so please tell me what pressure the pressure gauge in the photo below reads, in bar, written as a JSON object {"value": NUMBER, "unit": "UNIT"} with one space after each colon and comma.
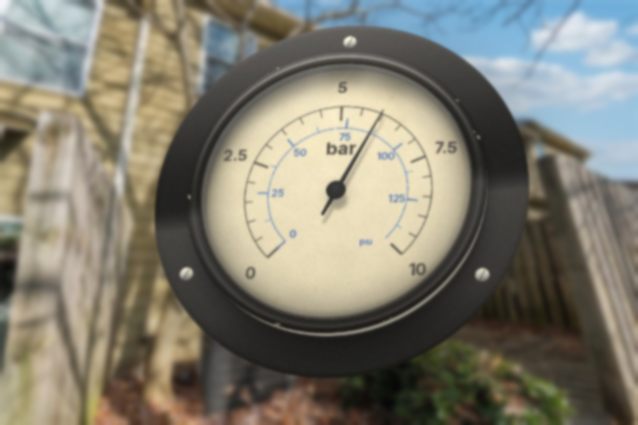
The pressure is {"value": 6, "unit": "bar"}
